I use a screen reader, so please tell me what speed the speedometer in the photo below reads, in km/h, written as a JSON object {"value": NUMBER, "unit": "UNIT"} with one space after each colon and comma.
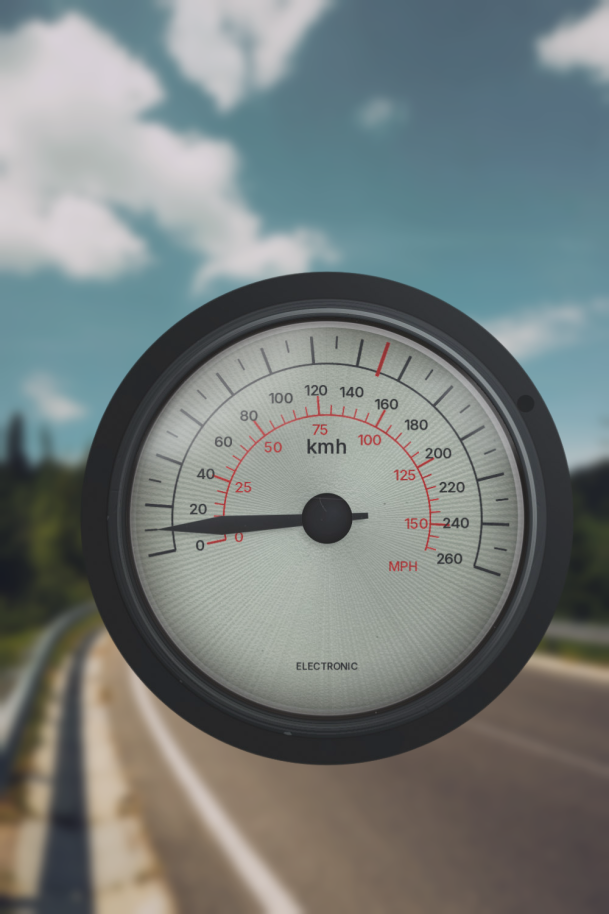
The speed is {"value": 10, "unit": "km/h"}
